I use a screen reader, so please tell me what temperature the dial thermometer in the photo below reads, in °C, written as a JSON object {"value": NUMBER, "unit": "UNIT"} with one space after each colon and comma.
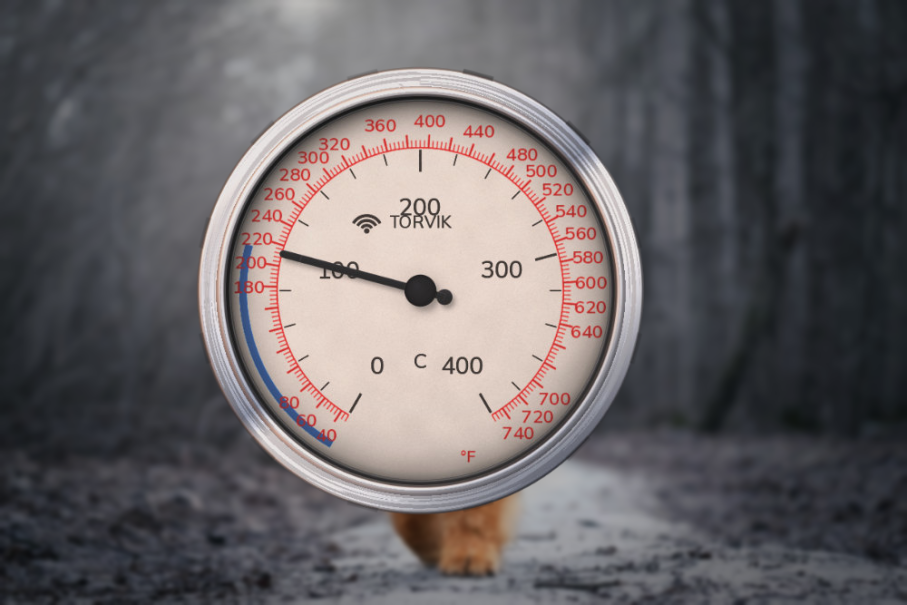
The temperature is {"value": 100, "unit": "°C"}
